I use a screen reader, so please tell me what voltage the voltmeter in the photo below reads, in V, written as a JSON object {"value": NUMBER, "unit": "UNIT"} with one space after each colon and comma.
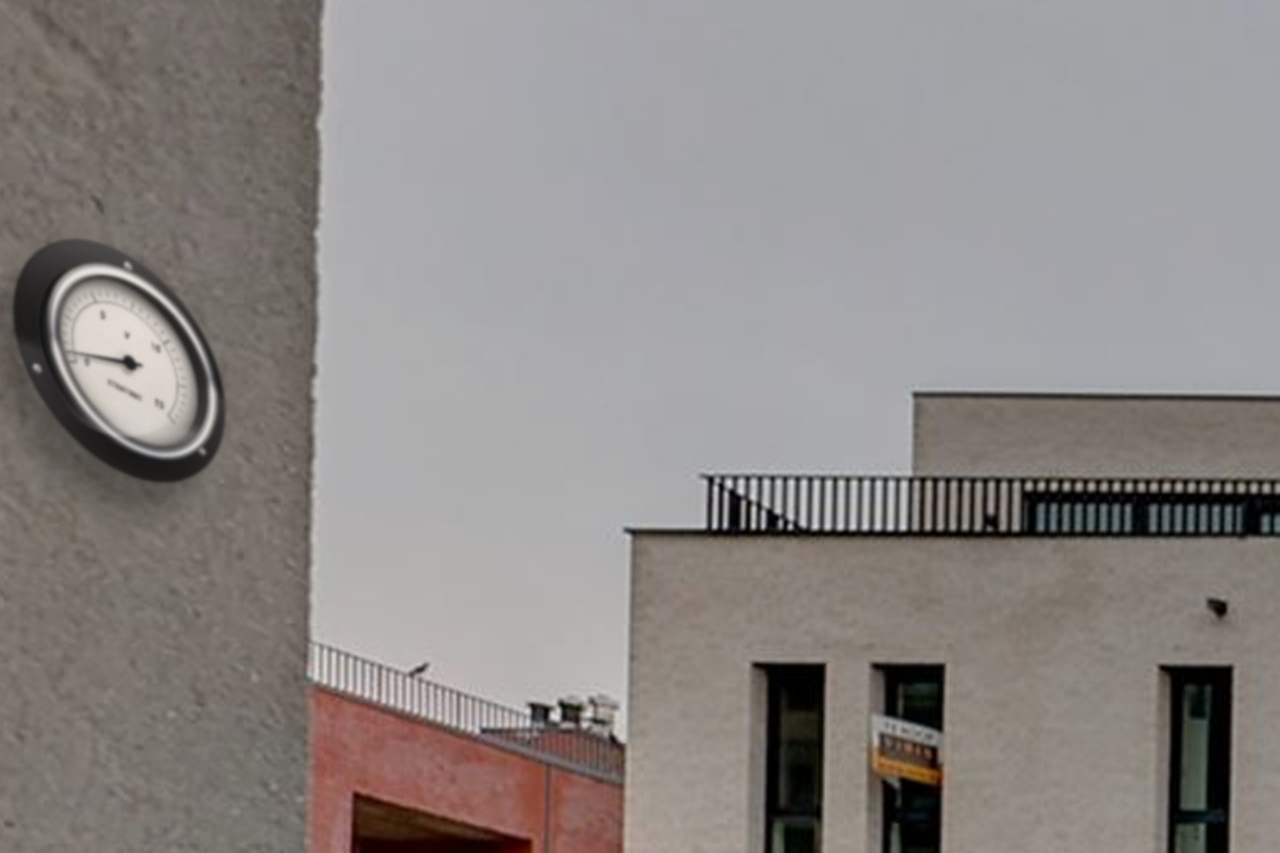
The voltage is {"value": 0.5, "unit": "V"}
